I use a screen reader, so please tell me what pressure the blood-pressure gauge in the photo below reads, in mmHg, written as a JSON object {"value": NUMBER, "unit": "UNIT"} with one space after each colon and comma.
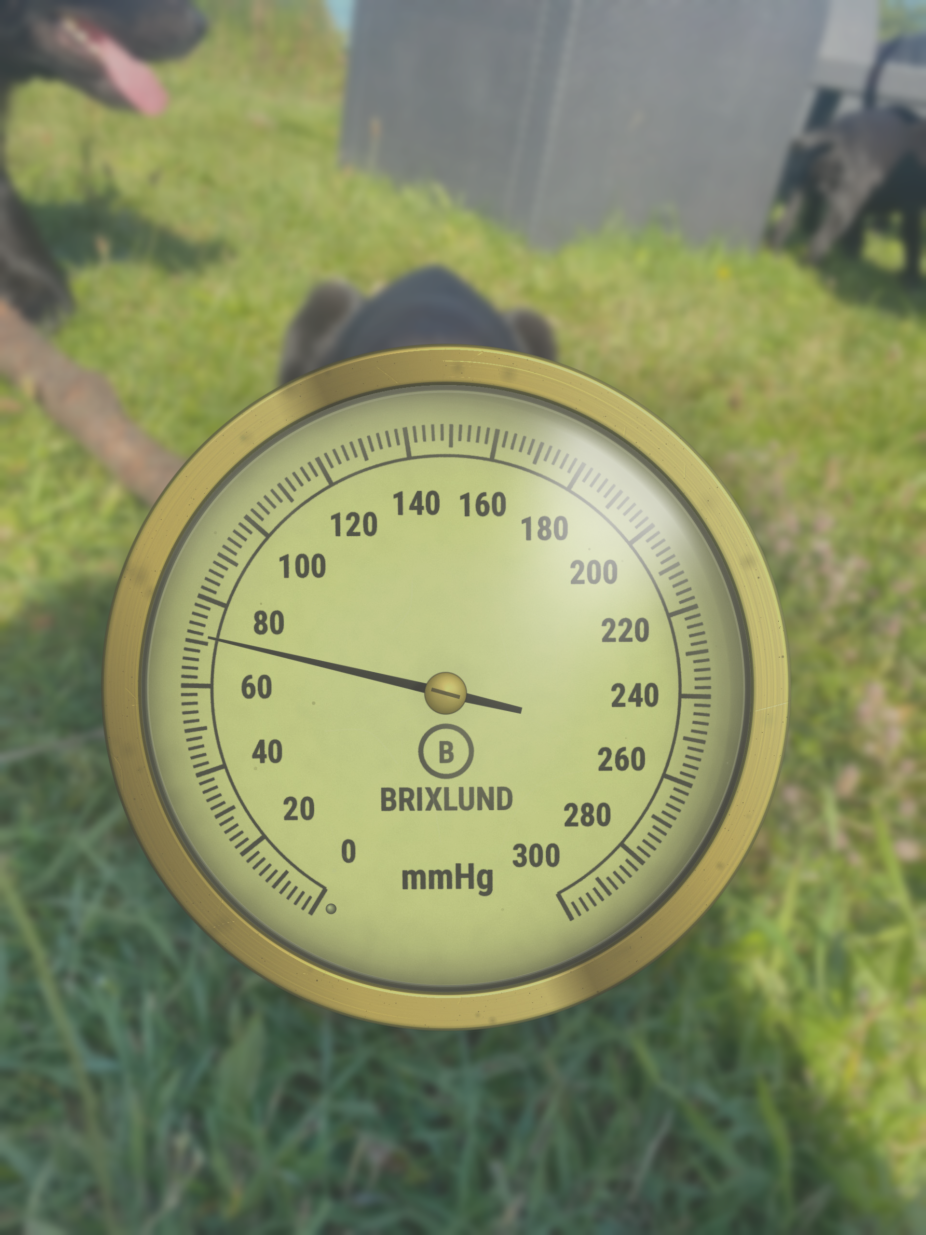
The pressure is {"value": 72, "unit": "mmHg"}
